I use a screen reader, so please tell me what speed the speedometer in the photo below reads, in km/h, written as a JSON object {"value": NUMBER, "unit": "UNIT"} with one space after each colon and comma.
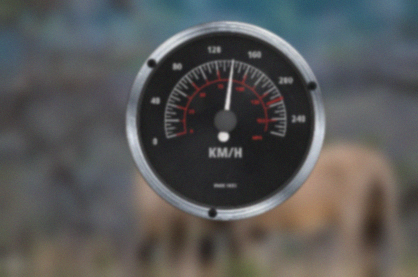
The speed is {"value": 140, "unit": "km/h"}
